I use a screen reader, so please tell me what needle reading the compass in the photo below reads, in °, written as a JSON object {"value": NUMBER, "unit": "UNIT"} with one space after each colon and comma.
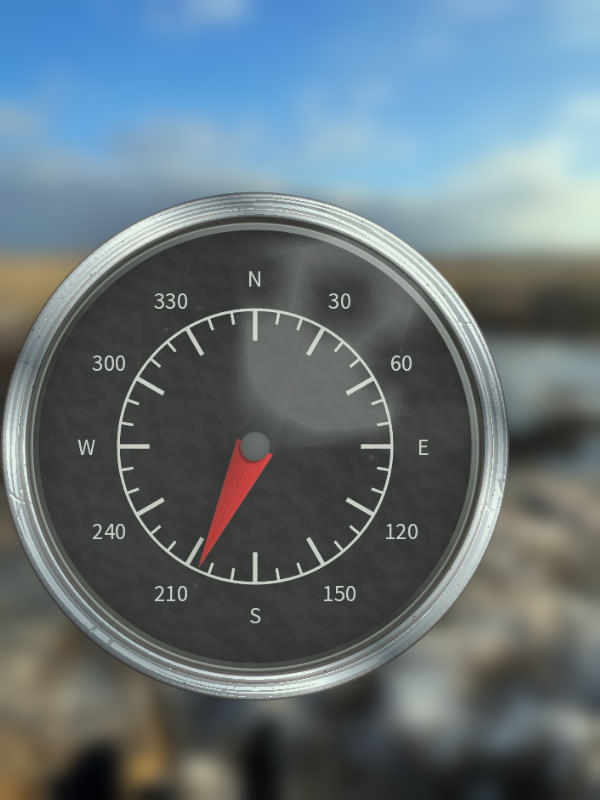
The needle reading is {"value": 205, "unit": "°"}
